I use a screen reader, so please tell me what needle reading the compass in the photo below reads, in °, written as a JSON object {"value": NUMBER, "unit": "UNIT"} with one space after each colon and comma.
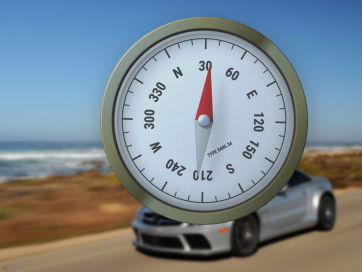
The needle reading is {"value": 35, "unit": "°"}
